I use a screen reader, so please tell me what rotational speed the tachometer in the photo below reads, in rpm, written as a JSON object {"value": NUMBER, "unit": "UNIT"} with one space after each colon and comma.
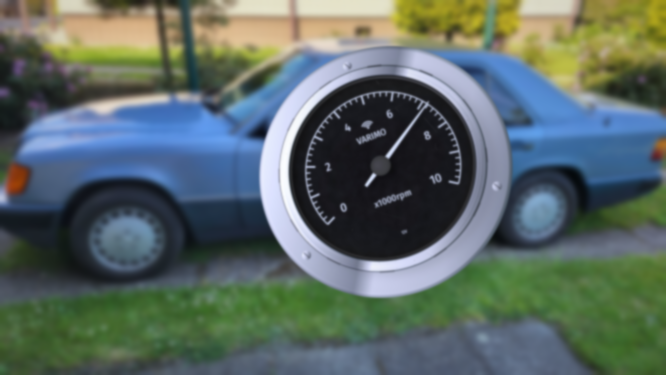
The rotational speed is {"value": 7200, "unit": "rpm"}
